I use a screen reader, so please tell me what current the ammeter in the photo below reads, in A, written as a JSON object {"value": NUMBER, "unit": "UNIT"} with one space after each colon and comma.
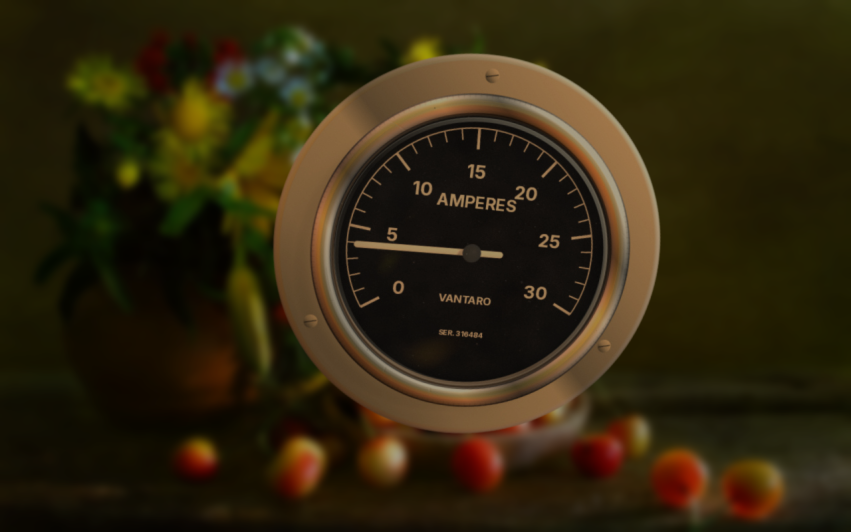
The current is {"value": 4, "unit": "A"}
